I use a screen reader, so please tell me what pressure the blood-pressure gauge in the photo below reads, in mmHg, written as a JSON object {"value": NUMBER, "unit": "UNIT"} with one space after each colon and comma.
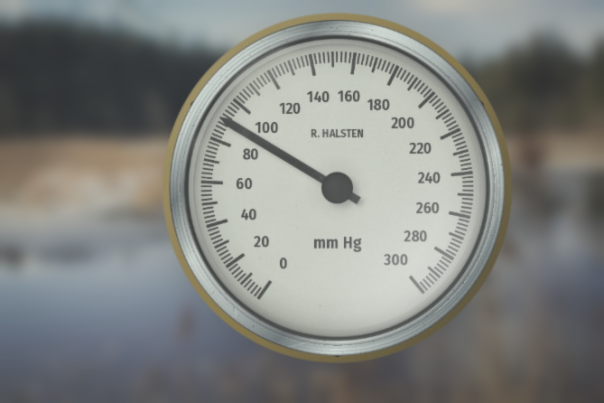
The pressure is {"value": 90, "unit": "mmHg"}
